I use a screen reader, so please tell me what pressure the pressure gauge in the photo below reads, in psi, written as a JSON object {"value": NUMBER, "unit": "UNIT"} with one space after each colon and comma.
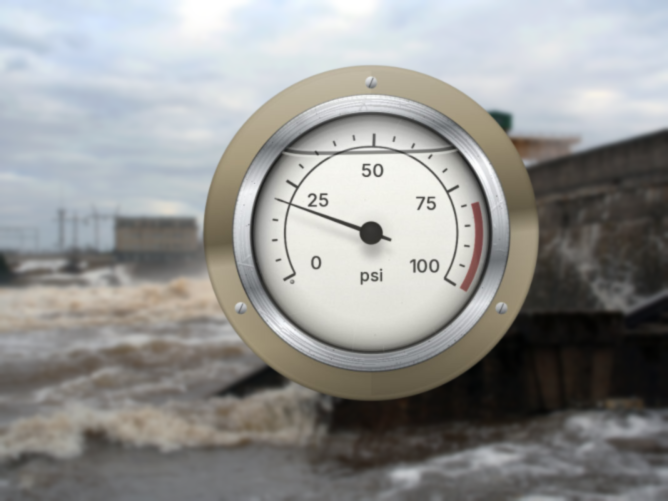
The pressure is {"value": 20, "unit": "psi"}
